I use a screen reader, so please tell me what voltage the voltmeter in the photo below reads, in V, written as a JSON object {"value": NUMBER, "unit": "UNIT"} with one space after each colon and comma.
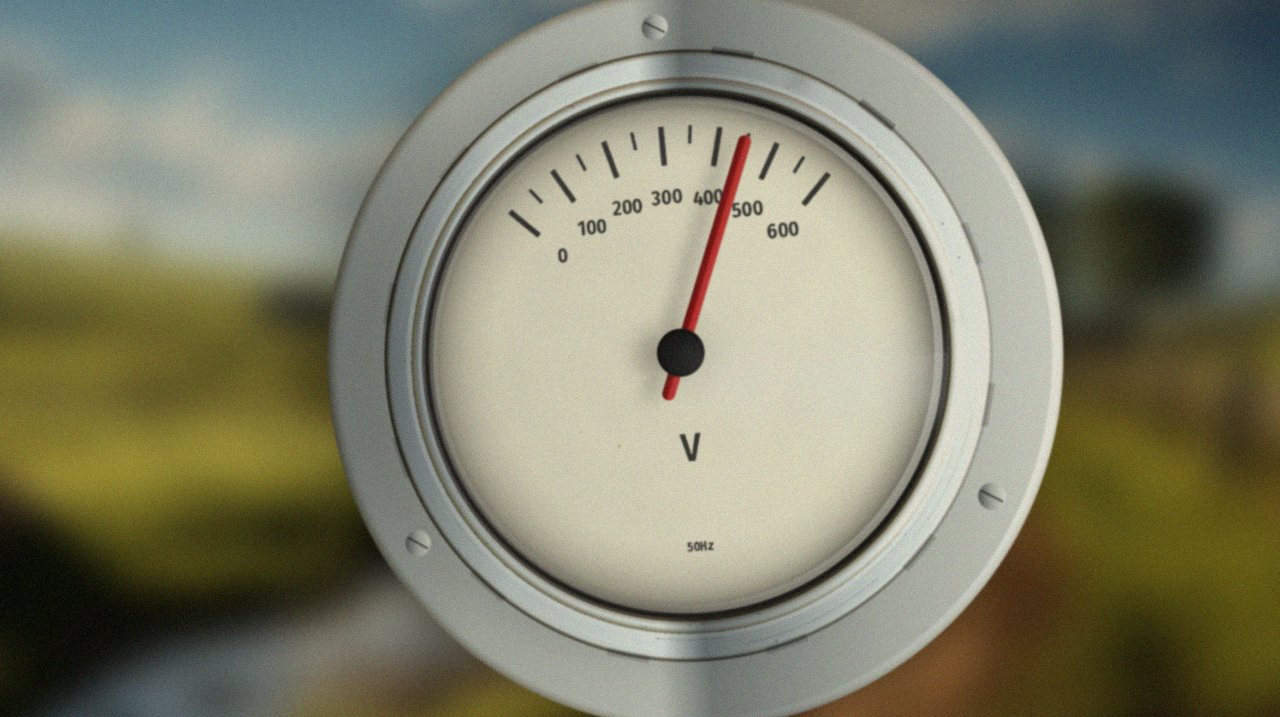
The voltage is {"value": 450, "unit": "V"}
